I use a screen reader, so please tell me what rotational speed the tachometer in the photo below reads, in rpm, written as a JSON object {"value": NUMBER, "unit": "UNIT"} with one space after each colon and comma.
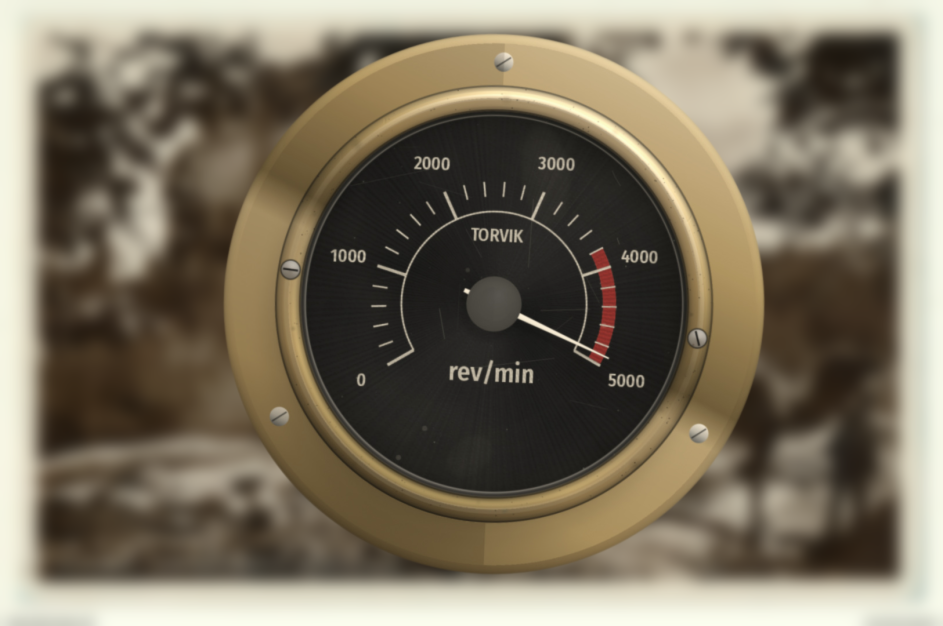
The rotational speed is {"value": 4900, "unit": "rpm"}
